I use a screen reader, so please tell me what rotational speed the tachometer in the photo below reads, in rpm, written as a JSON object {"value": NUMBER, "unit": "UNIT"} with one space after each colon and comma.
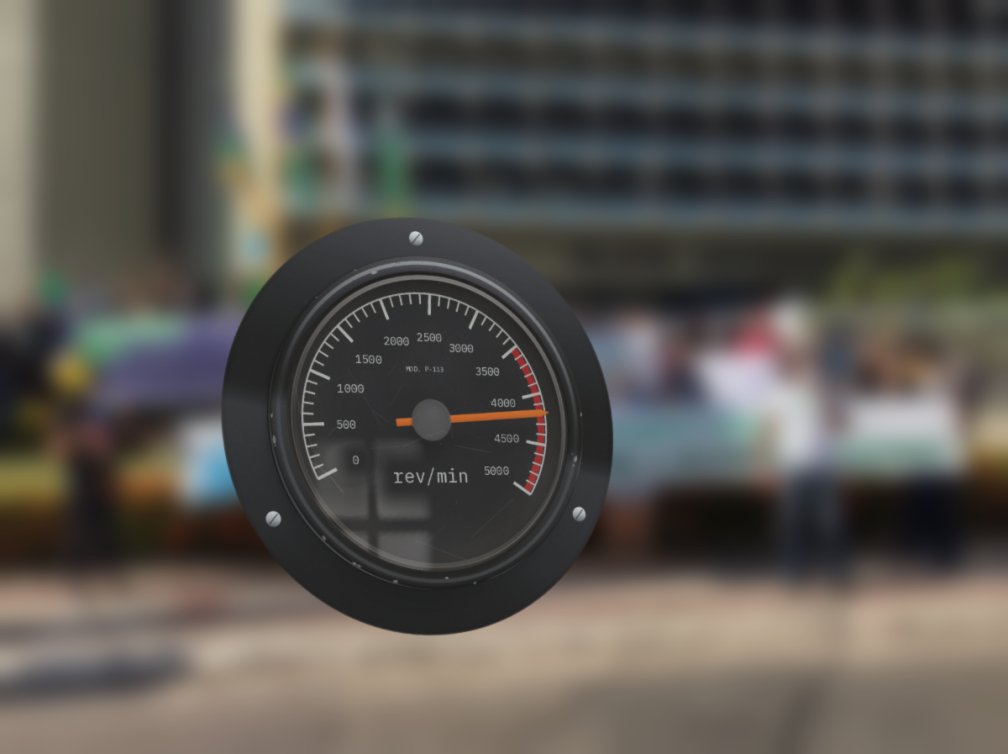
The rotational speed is {"value": 4200, "unit": "rpm"}
